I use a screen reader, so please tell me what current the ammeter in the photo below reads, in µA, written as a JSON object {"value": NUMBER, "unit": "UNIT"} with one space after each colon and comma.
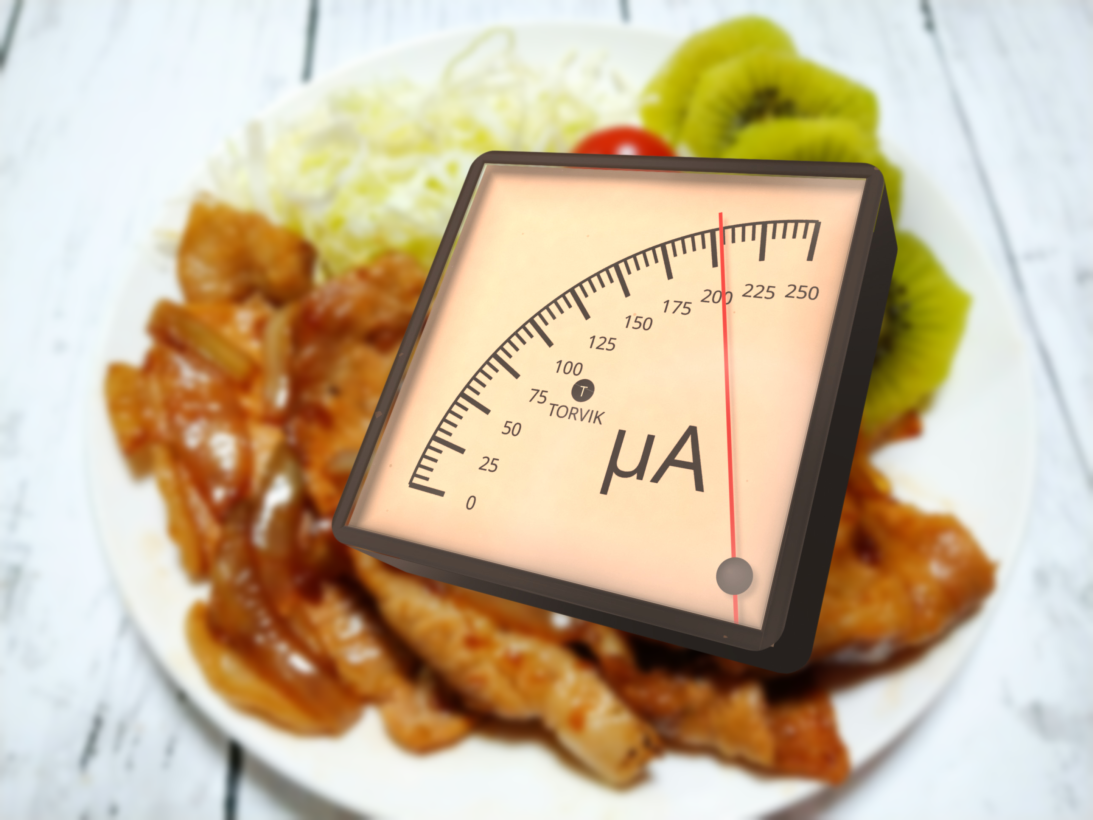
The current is {"value": 205, "unit": "µA"}
